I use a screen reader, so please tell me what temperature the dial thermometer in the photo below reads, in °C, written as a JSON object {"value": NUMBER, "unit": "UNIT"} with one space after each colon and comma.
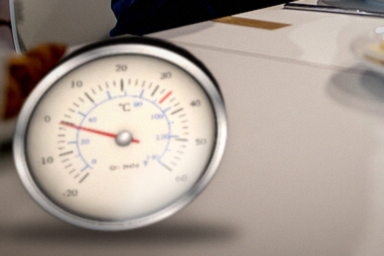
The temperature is {"value": 0, "unit": "°C"}
